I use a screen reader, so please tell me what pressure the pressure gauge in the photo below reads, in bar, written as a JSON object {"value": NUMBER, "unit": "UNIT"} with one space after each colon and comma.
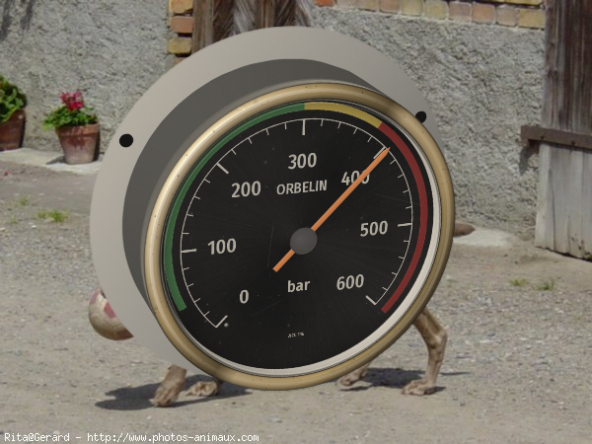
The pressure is {"value": 400, "unit": "bar"}
